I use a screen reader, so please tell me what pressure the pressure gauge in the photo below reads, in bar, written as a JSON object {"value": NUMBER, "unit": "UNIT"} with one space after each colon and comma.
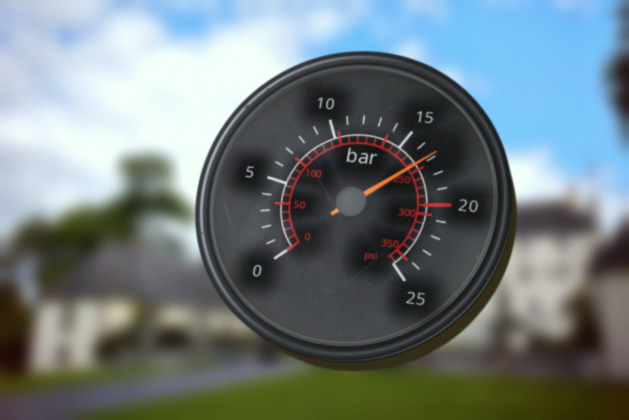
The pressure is {"value": 17, "unit": "bar"}
